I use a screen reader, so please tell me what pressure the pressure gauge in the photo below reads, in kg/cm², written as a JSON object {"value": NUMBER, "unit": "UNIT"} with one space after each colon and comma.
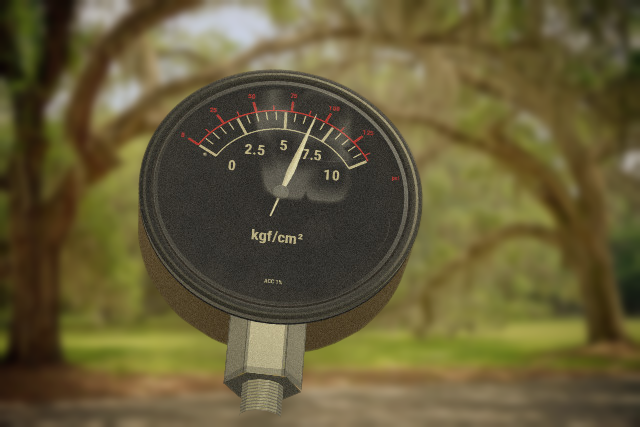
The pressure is {"value": 6.5, "unit": "kg/cm²"}
